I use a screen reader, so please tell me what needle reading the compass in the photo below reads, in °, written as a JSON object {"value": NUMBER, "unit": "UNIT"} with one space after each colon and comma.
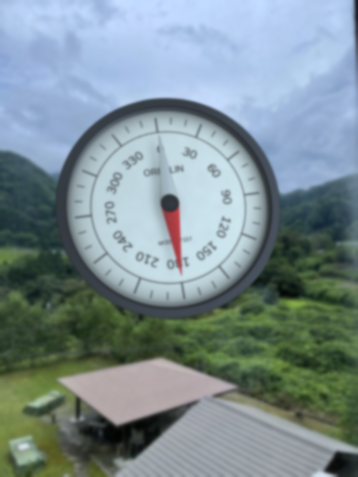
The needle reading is {"value": 180, "unit": "°"}
